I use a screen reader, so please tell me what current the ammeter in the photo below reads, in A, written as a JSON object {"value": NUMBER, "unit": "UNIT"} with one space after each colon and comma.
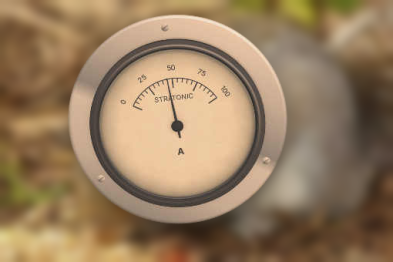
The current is {"value": 45, "unit": "A"}
